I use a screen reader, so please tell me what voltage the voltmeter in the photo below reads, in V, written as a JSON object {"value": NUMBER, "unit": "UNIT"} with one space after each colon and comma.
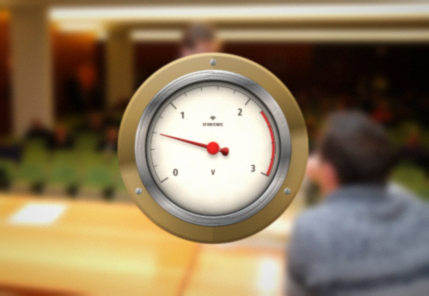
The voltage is {"value": 0.6, "unit": "V"}
